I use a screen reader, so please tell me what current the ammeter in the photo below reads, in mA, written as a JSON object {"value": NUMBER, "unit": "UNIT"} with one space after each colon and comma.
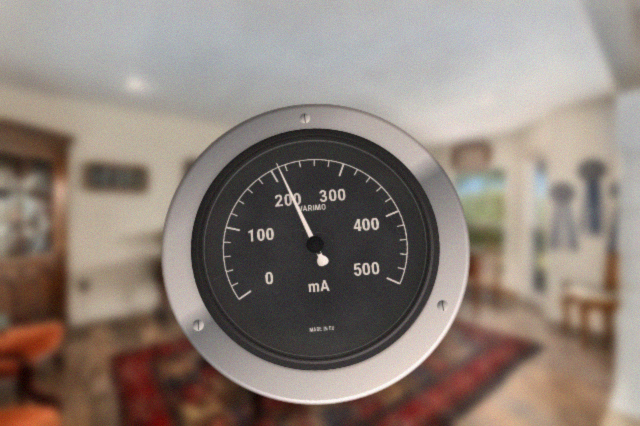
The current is {"value": 210, "unit": "mA"}
